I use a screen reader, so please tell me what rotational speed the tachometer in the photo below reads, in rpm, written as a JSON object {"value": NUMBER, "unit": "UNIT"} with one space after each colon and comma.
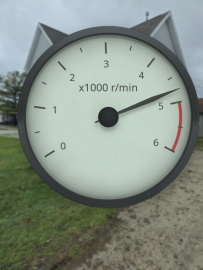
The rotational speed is {"value": 4750, "unit": "rpm"}
